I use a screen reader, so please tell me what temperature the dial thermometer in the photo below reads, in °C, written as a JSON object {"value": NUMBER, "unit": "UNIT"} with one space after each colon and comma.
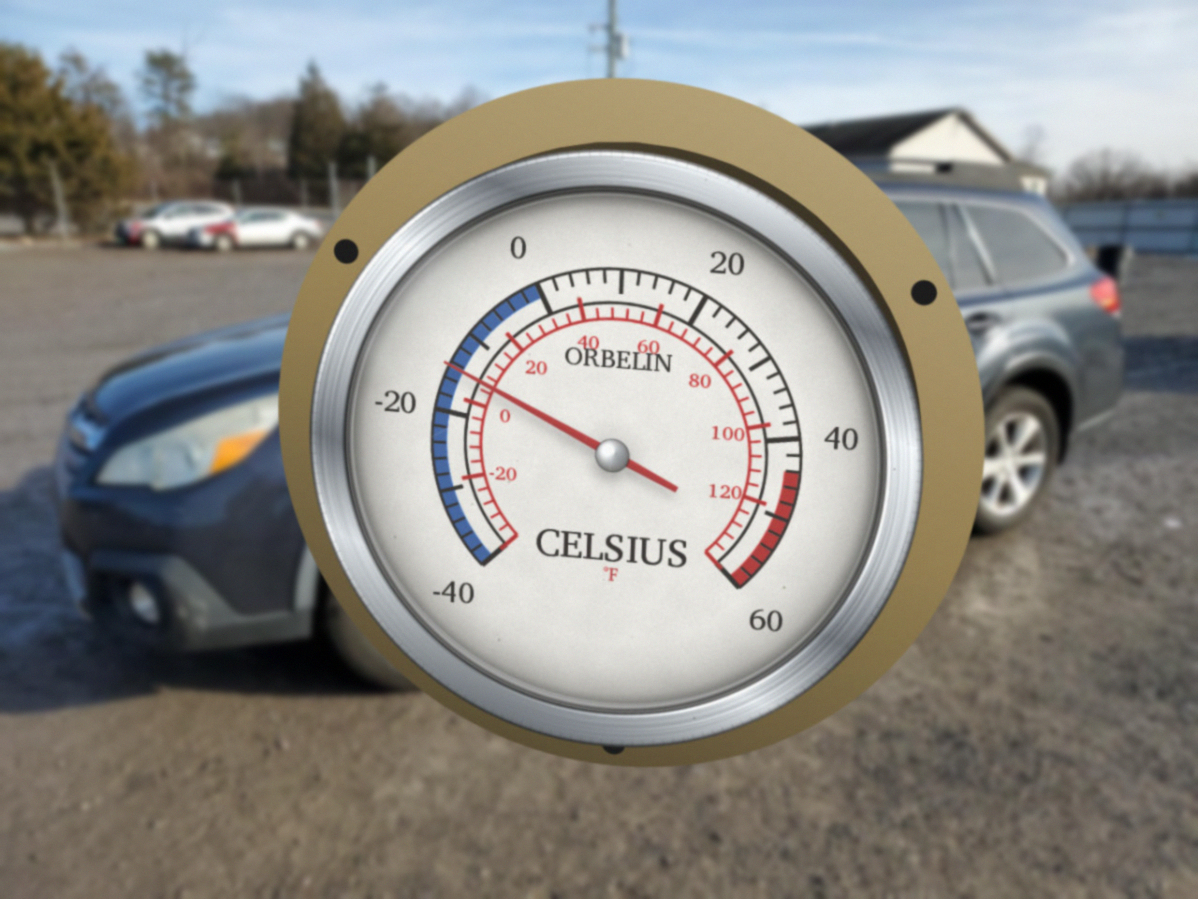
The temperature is {"value": -14, "unit": "°C"}
